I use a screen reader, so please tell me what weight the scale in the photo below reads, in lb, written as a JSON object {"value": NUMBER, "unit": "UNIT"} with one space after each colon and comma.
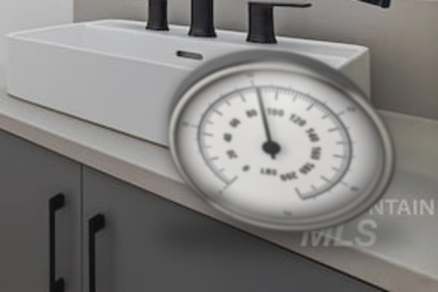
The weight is {"value": 90, "unit": "lb"}
